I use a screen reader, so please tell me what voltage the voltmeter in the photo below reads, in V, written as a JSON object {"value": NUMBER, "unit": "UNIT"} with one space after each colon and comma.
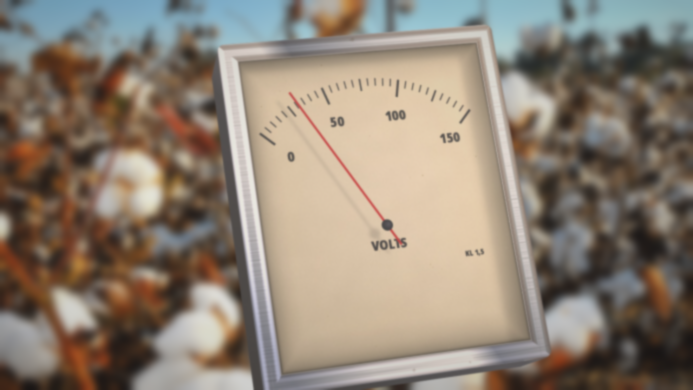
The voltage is {"value": 30, "unit": "V"}
